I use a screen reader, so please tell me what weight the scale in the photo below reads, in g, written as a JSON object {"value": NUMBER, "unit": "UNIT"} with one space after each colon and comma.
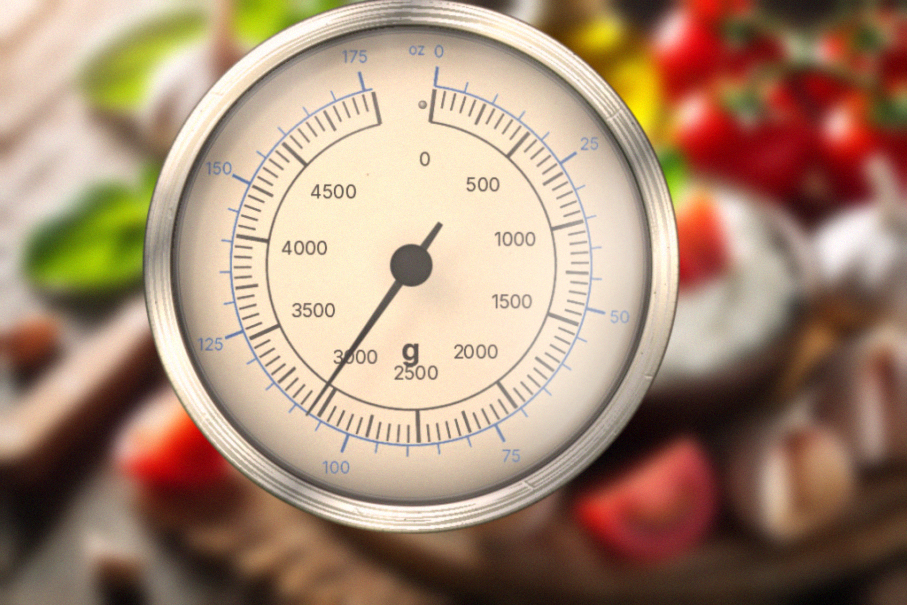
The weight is {"value": 3050, "unit": "g"}
